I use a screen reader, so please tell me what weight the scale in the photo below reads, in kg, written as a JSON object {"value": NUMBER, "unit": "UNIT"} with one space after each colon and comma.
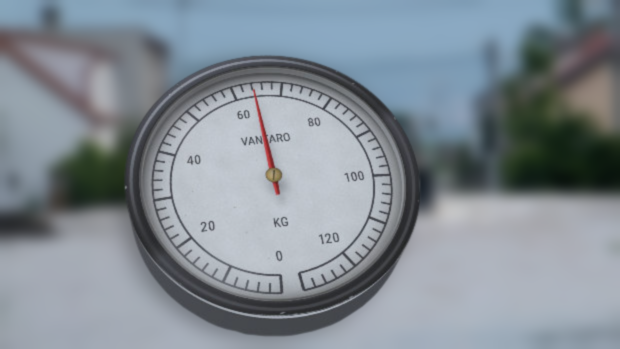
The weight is {"value": 64, "unit": "kg"}
